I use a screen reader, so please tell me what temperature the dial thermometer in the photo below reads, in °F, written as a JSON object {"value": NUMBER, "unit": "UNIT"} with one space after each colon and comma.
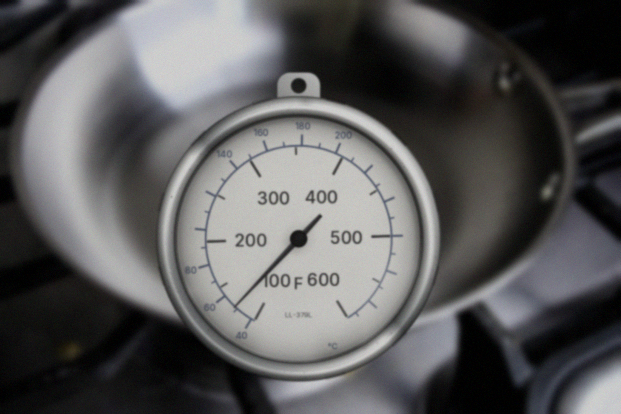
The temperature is {"value": 125, "unit": "°F"}
